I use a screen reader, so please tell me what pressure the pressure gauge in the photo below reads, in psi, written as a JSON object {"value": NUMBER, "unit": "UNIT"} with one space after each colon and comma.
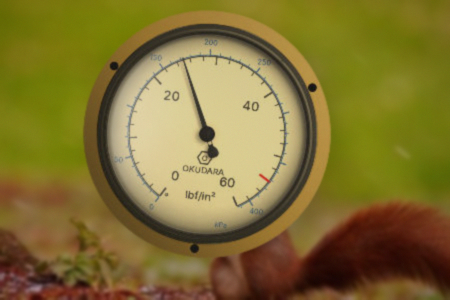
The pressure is {"value": 25, "unit": "psi"}
